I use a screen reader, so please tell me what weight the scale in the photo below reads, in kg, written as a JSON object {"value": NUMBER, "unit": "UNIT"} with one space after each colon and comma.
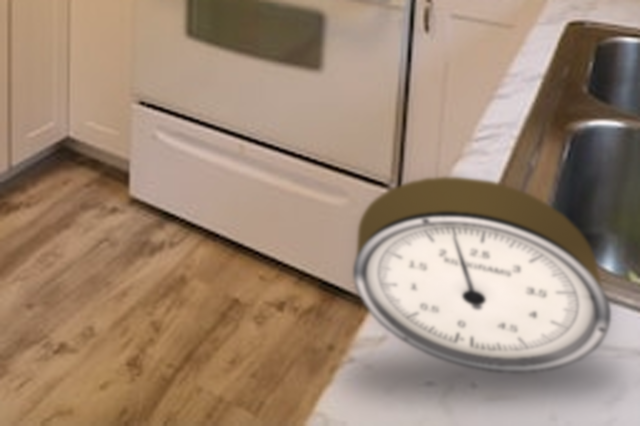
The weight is {"value": 2.25, "unit": "kg"}
